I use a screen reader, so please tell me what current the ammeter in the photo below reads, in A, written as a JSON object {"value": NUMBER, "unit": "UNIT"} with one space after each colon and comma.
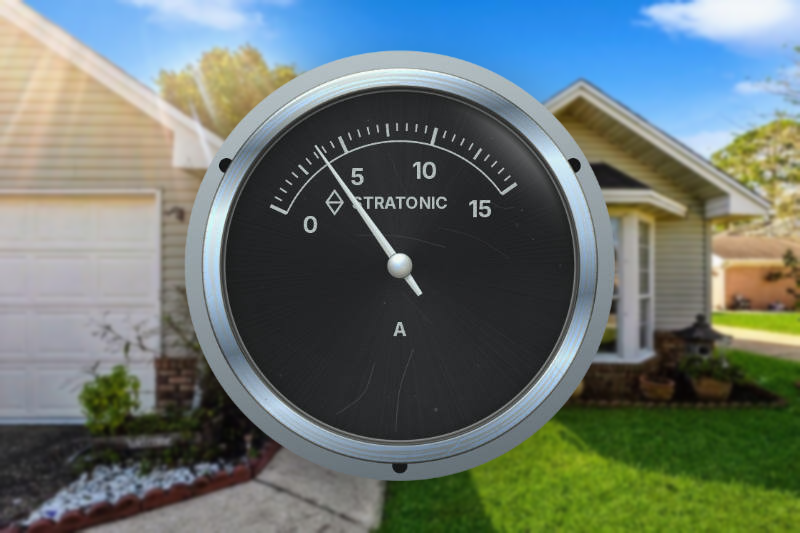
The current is {"value": 3.75, "unit": "A"}
